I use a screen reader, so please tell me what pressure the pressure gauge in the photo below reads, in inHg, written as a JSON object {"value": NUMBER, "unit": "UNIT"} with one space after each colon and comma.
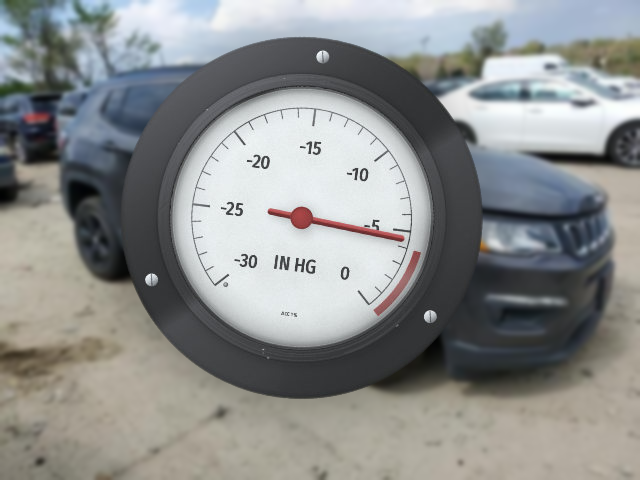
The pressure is {"value": -4.5, "unit": "inHg"}
